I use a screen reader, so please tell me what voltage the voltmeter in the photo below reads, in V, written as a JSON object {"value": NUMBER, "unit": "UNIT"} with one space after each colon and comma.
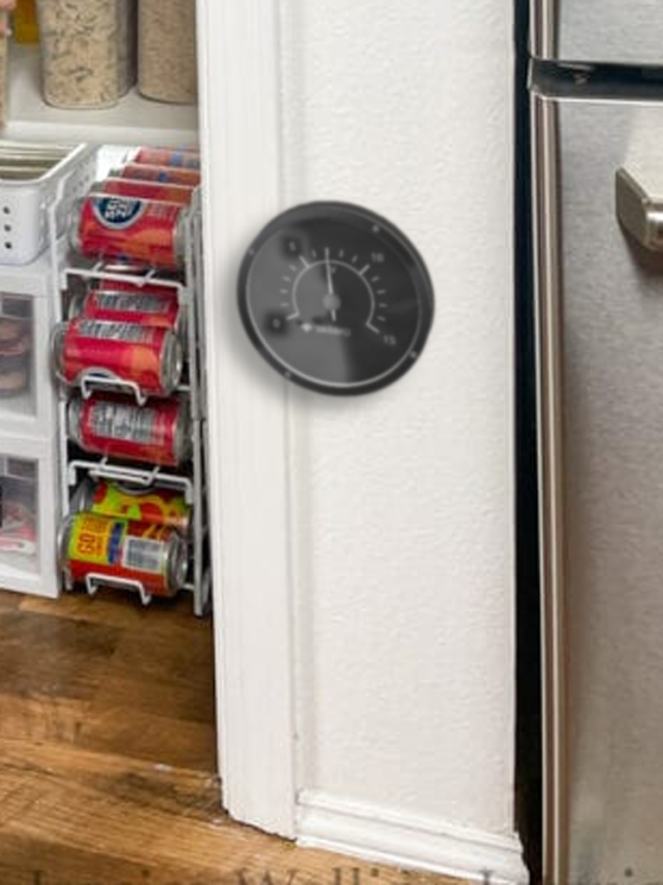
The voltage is {"value": 7, "unit": "V"}
